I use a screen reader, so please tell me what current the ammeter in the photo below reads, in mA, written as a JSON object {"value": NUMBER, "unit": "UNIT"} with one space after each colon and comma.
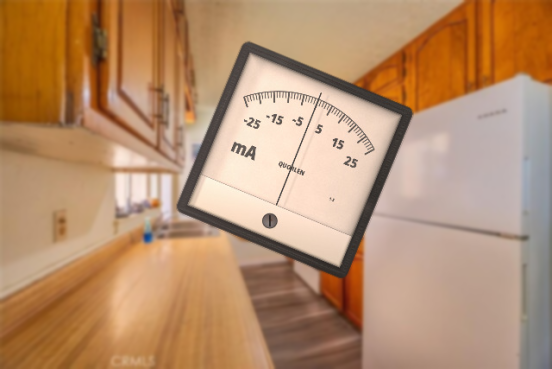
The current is {"value": 0, "unit": "mA"}
